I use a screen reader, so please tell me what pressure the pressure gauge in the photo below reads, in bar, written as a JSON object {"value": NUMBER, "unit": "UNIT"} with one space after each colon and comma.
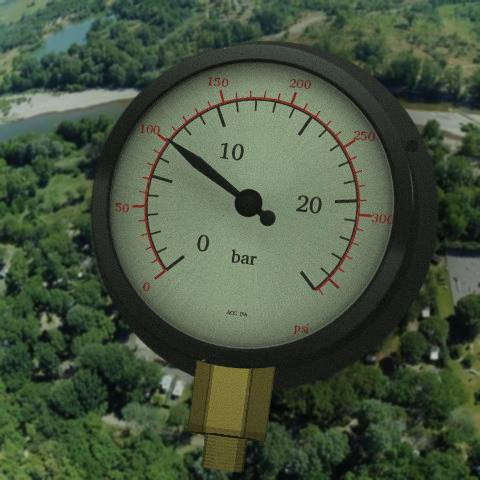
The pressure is {"value": 7, "unit": "bar"}
